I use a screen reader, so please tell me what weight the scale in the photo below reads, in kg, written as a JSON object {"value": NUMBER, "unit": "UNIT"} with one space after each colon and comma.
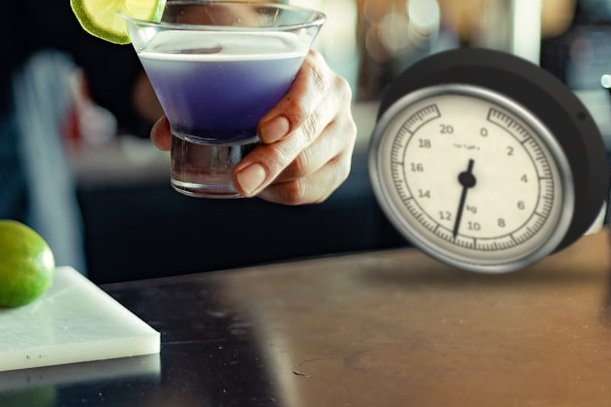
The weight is {"value": 11, "unit": "kg"}
